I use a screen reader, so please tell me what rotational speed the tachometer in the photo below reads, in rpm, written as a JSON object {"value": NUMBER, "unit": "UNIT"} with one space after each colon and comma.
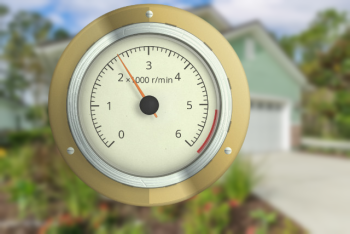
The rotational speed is {"value": 2300, "unit": "rpm"}
